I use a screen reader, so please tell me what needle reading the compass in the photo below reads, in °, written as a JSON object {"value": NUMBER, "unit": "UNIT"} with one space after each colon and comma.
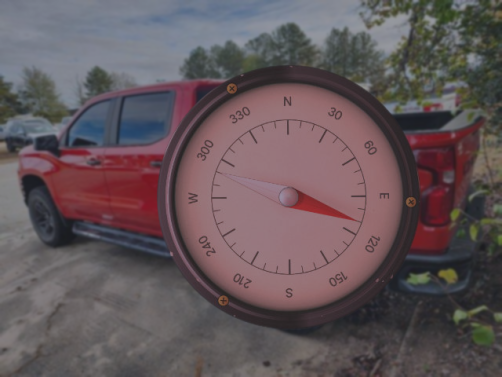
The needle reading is {"value": 110, "unit": "°"}
